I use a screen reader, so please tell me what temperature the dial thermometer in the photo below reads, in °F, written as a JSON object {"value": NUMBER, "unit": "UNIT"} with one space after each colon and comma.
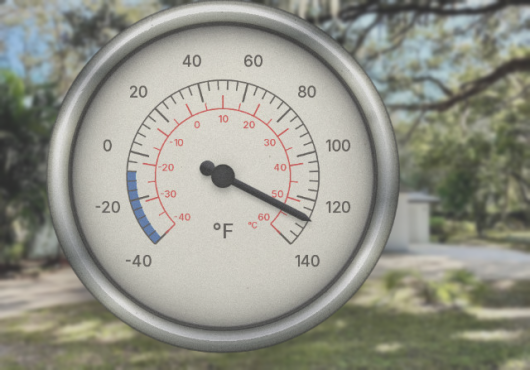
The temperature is {"value": 128, "unit": "°F"}
